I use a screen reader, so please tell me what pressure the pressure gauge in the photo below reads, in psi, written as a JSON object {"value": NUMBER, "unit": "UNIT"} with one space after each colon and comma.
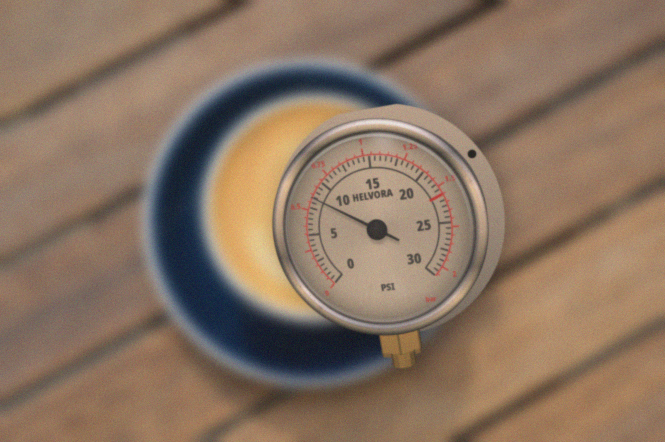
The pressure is {"value": 8.5, "unit": "psi"}
